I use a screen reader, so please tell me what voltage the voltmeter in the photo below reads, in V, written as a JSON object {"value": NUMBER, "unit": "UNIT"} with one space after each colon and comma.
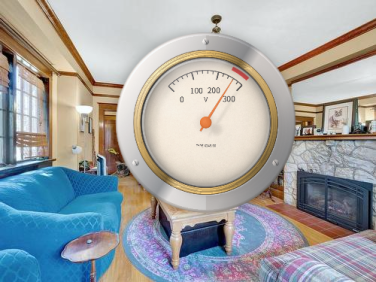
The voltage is {"value": 260, "unit": "V"}
